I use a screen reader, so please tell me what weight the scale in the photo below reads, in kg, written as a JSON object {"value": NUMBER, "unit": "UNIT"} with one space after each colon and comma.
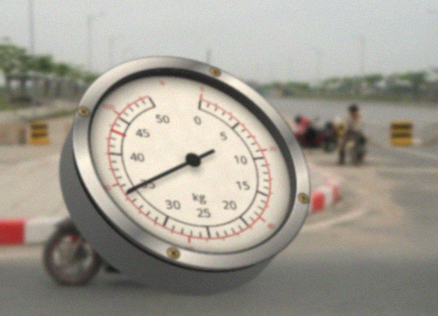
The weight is {"value": 35, "unit": "kg"}
